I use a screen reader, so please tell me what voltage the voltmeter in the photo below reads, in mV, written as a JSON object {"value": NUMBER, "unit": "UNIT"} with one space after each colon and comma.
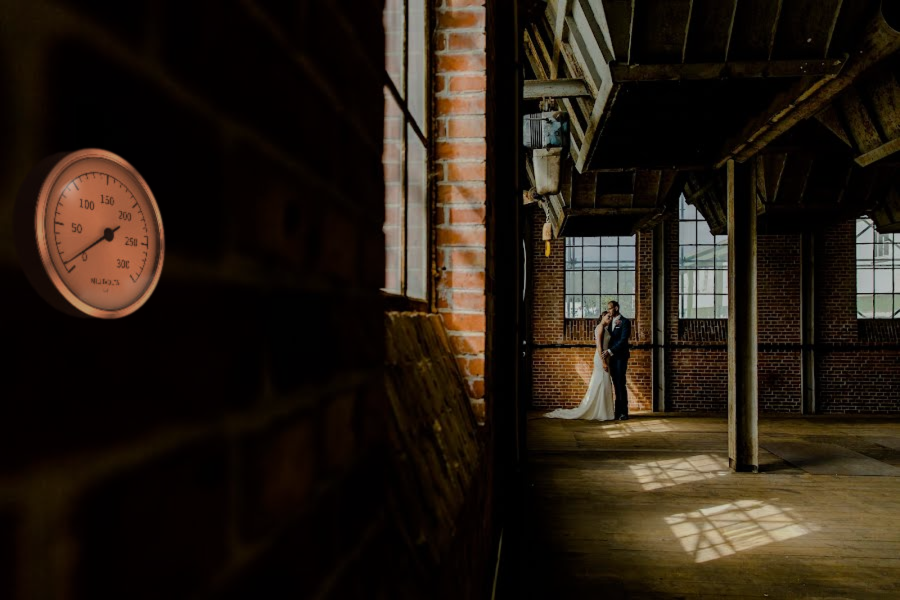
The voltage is {"value": 10, "unit": "mV"}
